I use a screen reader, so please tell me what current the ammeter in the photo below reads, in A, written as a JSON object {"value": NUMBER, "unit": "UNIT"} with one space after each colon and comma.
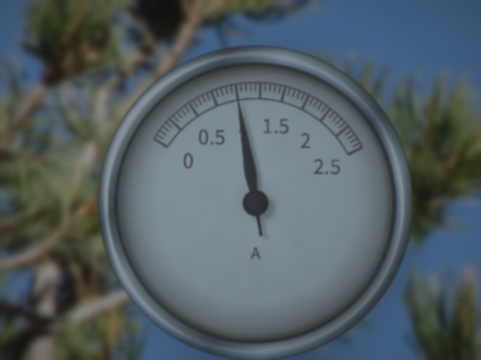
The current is {"value": 1, "unit": "A"}
